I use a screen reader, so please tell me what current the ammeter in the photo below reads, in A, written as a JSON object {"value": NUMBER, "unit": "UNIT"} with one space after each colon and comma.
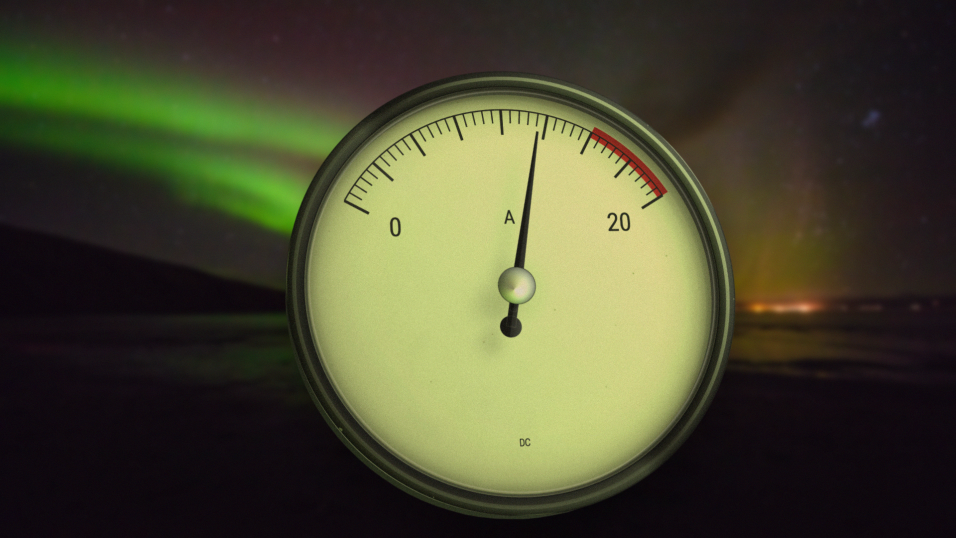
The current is {"value": 12, "unit": "A"}
